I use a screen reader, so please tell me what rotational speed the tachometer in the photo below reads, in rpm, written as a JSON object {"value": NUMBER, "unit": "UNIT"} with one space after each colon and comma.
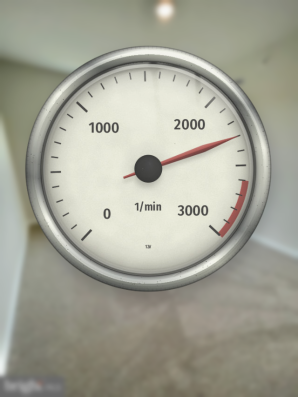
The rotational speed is {"value": 2300, "unit": "rpm"}
